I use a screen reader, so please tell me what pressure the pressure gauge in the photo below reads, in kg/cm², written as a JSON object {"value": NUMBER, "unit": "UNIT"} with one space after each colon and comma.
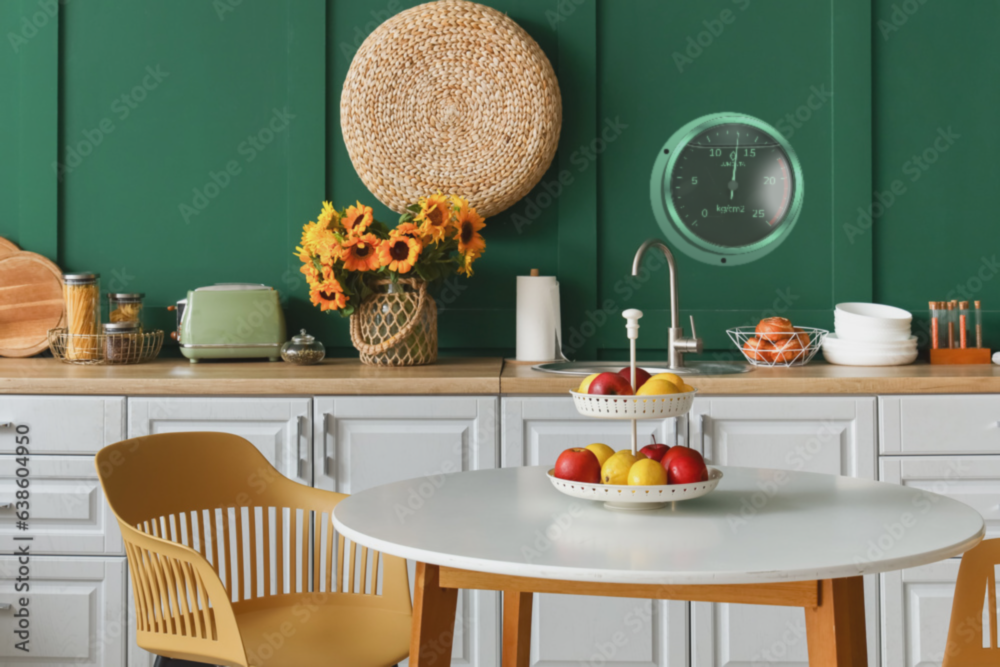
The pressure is {"value": 13, "unit": "kg/cm²"}
